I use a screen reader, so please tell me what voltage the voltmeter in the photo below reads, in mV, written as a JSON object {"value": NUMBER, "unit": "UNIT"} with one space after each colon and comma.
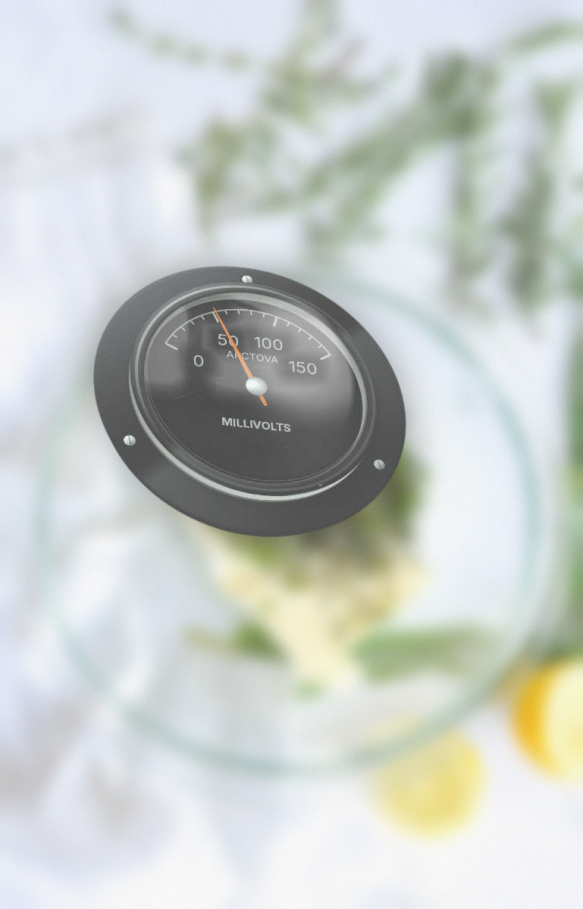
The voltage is {"value": 50, "unit": "mV"}
